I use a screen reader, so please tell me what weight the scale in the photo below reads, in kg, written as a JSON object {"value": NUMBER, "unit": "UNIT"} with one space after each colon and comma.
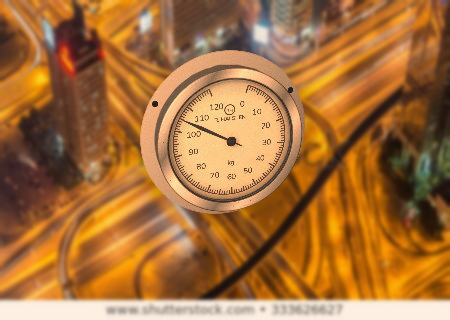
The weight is {"value": 105, "unit": "kg"}
